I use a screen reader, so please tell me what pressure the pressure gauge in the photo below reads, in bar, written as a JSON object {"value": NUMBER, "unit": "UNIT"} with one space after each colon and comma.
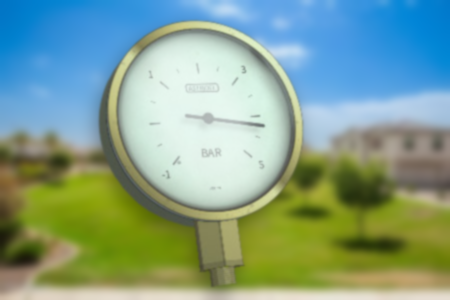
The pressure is {"value": 4.25, "unit": "bar"}
